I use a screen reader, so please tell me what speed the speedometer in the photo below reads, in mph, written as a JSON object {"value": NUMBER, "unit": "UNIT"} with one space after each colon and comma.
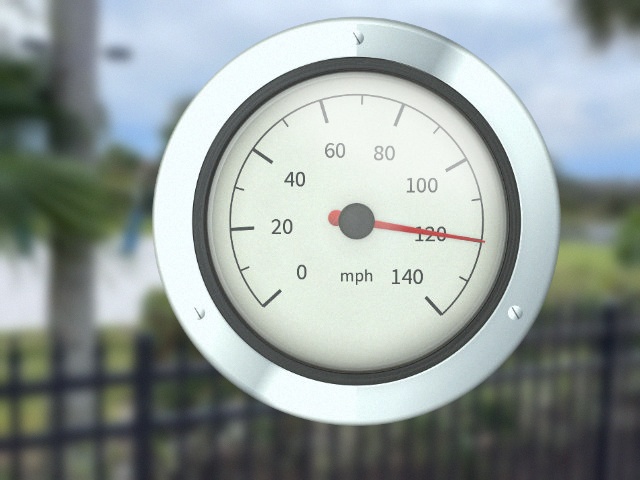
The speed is {"value": 120, "unit": "mph"}
